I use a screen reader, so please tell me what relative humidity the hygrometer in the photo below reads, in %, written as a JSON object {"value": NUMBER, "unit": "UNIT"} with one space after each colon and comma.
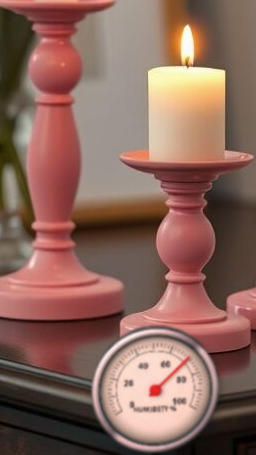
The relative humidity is {"value": 70, "unit": "%"}
